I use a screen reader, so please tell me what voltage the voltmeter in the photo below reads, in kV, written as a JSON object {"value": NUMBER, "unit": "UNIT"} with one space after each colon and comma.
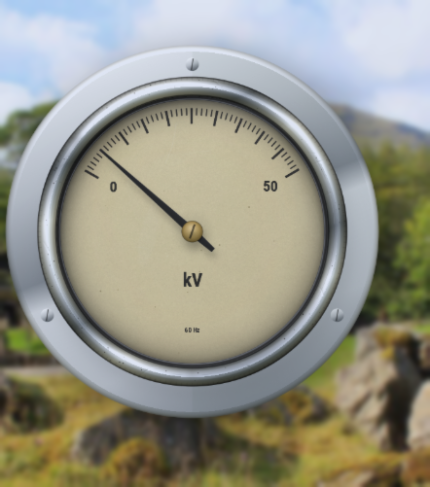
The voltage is {"value": 5, "unit": "kV"}
